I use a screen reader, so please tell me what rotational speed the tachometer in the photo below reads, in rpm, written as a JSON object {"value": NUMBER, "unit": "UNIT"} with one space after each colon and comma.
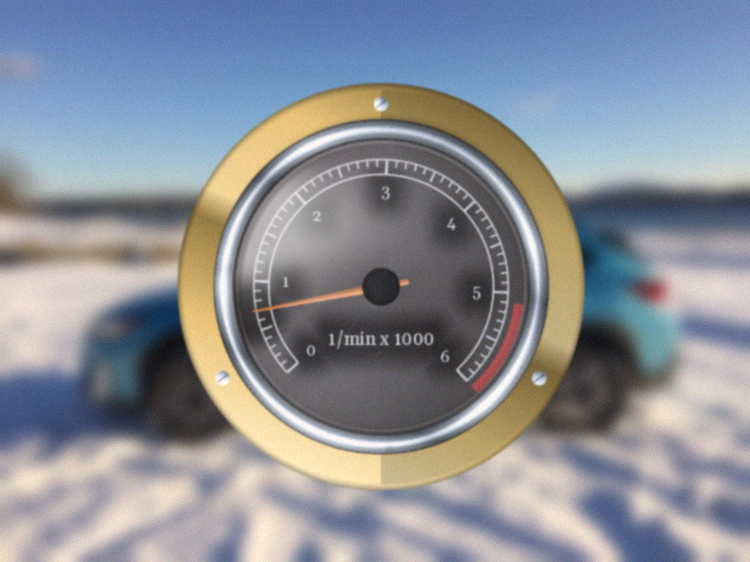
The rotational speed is {"value": 700, "unit": "rpm"}
